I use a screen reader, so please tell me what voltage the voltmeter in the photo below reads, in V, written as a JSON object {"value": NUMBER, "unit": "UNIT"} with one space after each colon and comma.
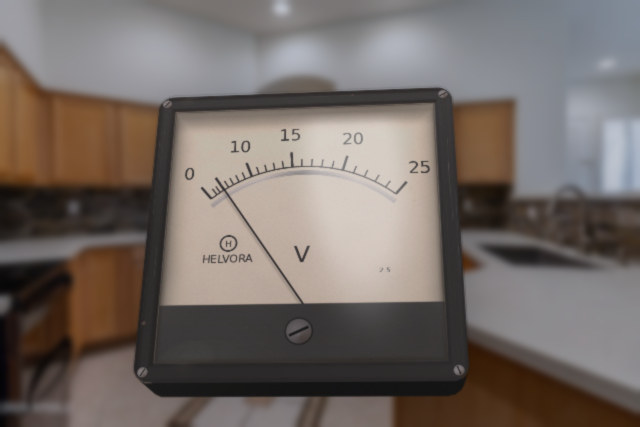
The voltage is {"value": 5, "unit": "V"}
